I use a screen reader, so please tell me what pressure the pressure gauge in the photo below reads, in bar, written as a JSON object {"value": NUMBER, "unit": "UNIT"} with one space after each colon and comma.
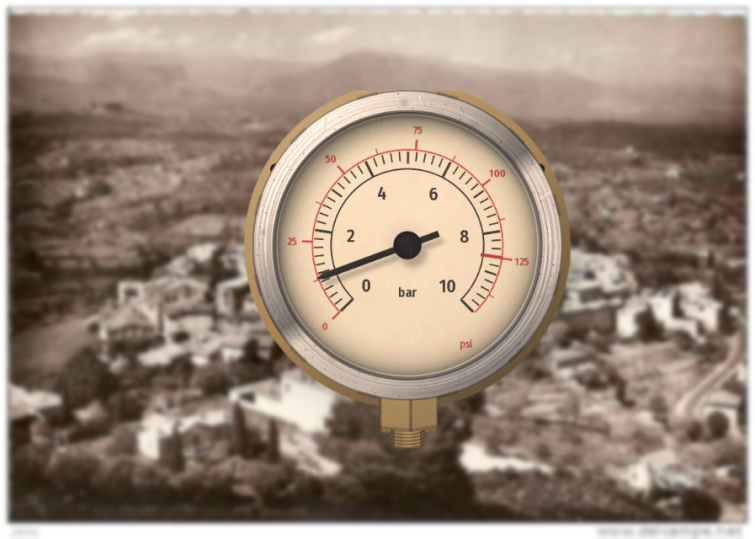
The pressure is {"value": 0.9, "unit": "bar"}
